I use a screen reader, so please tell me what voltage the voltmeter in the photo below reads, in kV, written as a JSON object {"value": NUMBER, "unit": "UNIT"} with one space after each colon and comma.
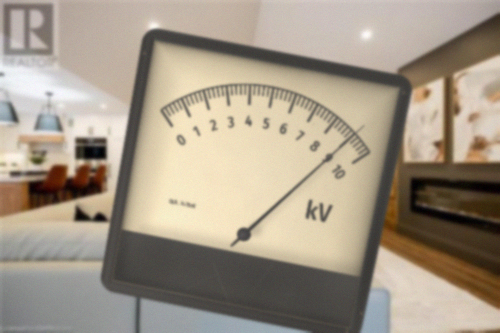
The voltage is {"value": 9, "unit": "kV"}
